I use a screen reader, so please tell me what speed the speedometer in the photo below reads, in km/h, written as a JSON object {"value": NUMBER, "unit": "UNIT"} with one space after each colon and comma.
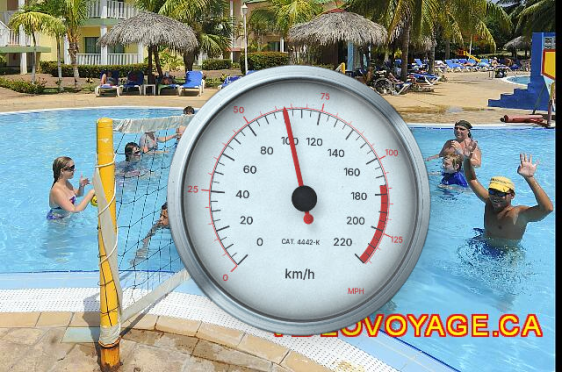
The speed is {"value": 100, "unit": "km/h"}
